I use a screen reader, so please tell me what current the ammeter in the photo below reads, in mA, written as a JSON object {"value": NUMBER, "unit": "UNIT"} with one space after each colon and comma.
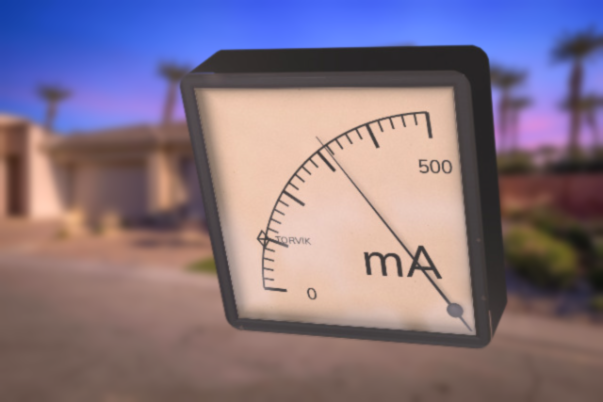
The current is {"value": 320, "unit": "mA"}
